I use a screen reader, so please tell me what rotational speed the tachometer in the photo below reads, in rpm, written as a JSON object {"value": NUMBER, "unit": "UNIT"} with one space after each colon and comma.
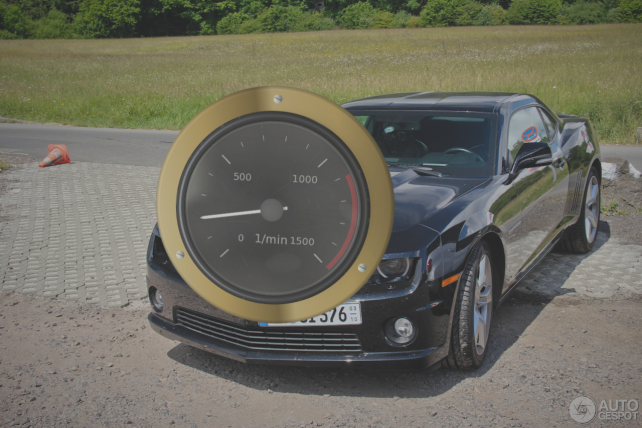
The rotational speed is {"value": 200, "unit": "rpm"}
